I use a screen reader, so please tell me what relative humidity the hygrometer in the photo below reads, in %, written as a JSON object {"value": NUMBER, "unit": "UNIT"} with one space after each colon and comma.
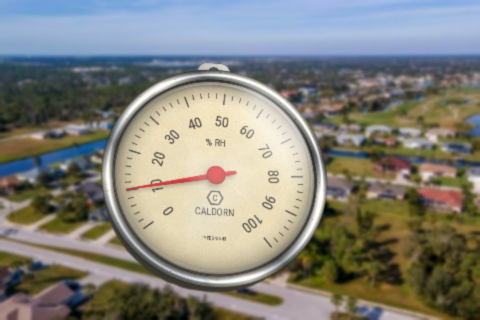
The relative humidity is {"value": 10, "unit": "%"}
